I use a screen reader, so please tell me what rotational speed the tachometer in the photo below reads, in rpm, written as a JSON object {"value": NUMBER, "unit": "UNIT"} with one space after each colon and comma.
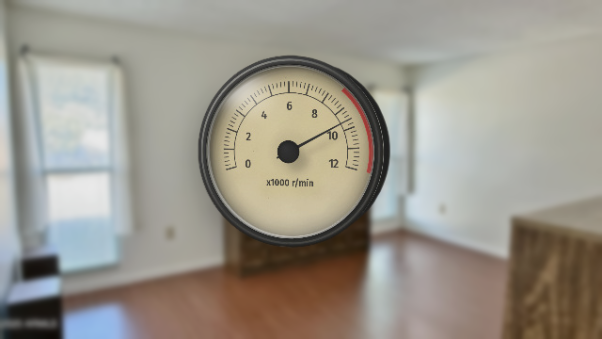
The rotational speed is {"value": 9600, "unit": "rpm"}
